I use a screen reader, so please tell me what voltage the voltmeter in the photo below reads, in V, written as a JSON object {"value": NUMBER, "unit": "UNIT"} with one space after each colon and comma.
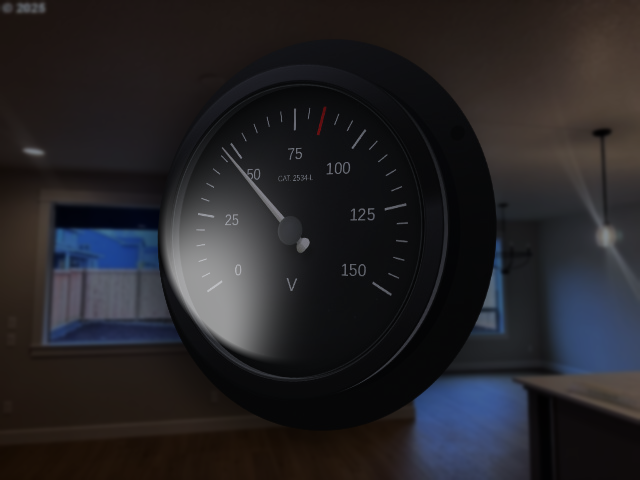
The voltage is {"value": 47.5, "unit": "V"}
